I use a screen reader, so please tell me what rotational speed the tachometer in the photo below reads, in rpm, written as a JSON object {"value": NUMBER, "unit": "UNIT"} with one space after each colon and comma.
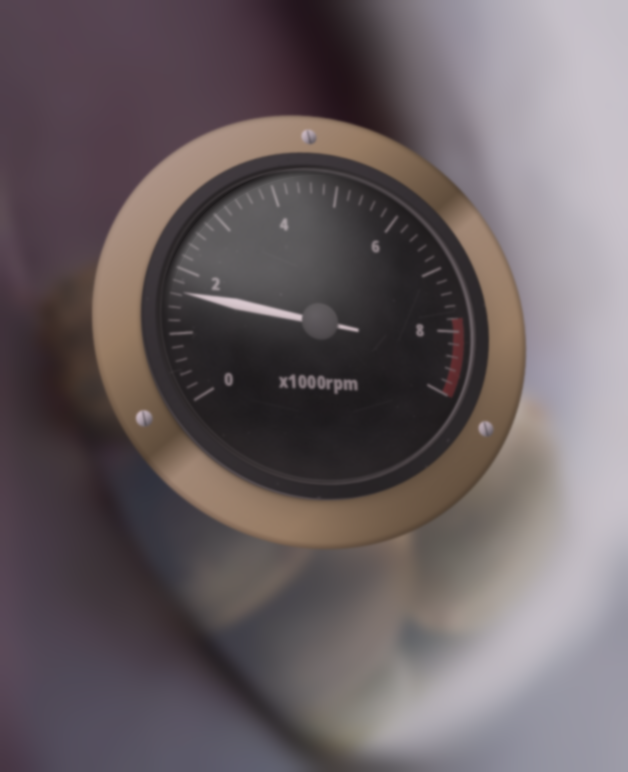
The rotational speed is {"value": 1600, "unit": "rpm"}
